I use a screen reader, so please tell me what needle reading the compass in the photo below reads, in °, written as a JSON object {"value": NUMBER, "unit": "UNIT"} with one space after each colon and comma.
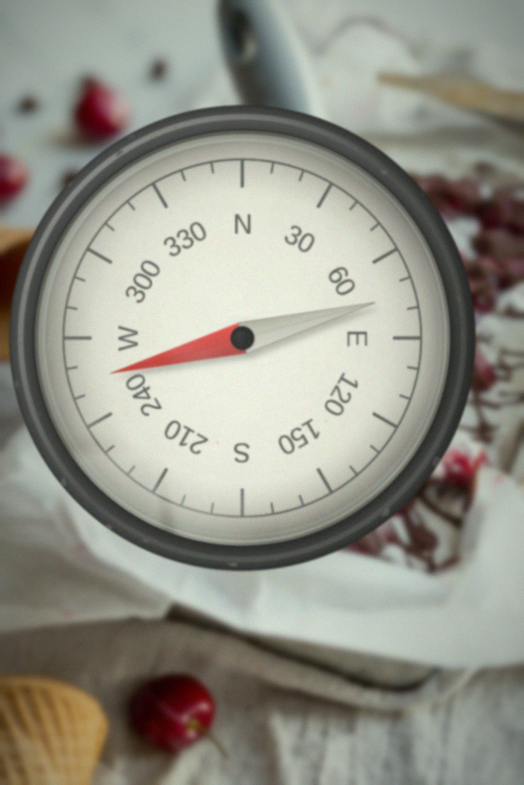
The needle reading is {"value": 255, "unit": "°"}
